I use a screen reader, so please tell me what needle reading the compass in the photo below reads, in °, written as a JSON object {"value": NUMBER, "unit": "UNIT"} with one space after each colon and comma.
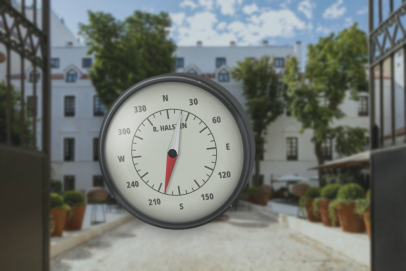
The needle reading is {"value": 200, "unit": "°"}
